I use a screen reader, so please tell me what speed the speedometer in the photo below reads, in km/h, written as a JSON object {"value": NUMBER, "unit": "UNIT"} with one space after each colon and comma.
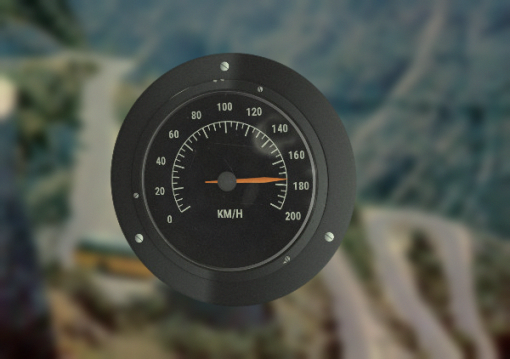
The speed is {"value": 175, "unit": "km/h"}
